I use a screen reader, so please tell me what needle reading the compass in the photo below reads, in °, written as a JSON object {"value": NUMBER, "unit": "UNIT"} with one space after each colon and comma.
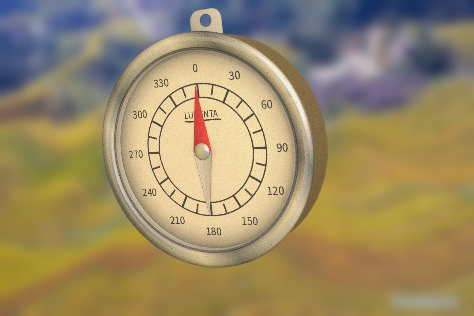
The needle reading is {"value": 0, "unit": "°"}
